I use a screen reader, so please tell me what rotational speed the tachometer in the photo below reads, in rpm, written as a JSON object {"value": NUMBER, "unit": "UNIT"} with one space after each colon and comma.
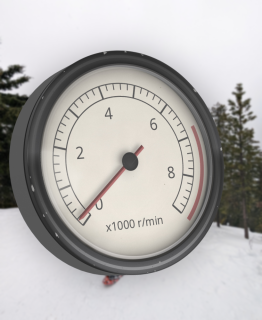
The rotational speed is {"value": 200, "unit": "rpm"}
